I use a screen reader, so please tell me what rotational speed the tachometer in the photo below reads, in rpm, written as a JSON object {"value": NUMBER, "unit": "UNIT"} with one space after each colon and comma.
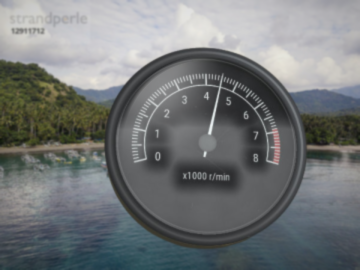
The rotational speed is {"value": 4500, "unit": "rpm"}
